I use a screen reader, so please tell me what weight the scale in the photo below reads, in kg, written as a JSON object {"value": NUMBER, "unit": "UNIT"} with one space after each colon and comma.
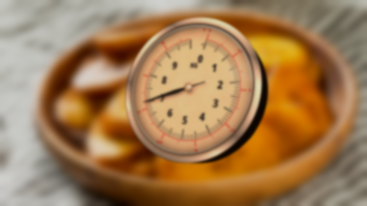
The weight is {"value": 7, "unit": "kg"}
